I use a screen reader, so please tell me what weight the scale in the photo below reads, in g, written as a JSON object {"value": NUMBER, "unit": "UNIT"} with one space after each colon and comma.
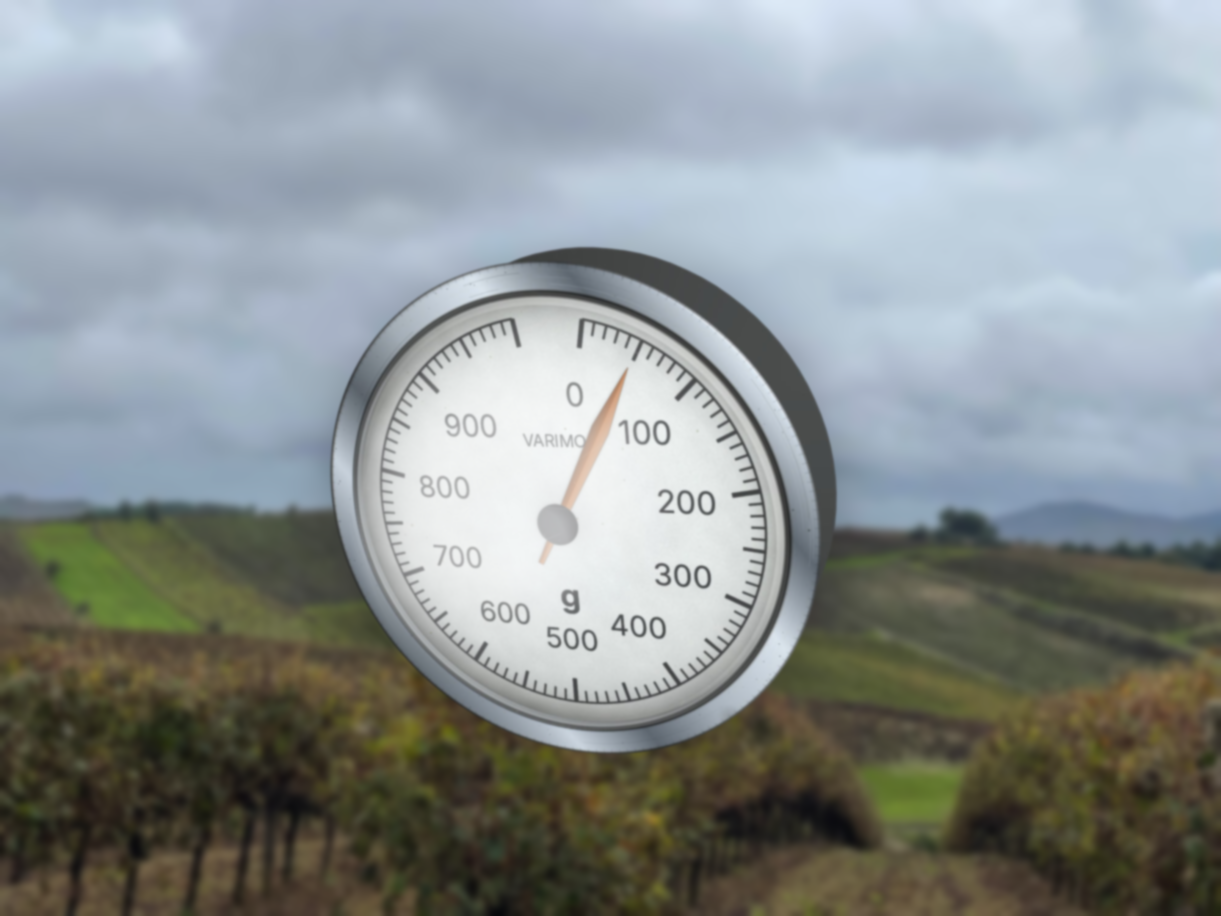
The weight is {"value": 50, "unit": "g"}
